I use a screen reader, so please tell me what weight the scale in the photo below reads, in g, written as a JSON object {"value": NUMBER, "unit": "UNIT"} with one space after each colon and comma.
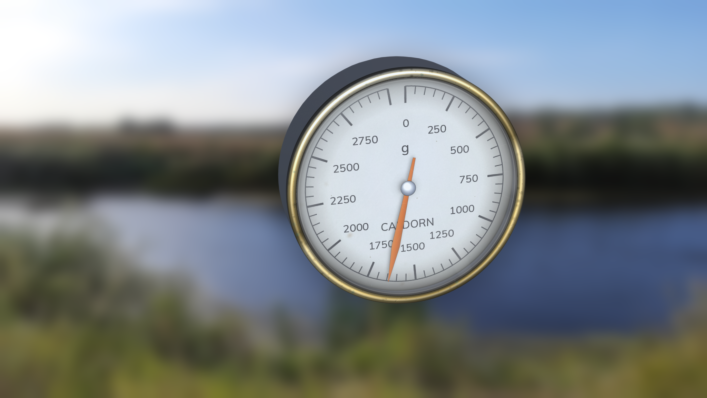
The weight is {"value": 1650, "unit": "g"}
